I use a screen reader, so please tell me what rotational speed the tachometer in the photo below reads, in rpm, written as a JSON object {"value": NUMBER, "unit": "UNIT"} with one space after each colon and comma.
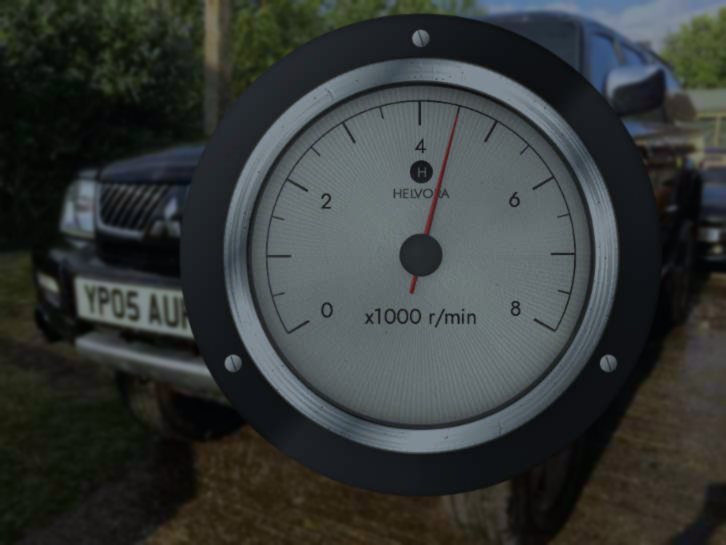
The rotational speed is {"value": 4500, "unit": "rpm"}
